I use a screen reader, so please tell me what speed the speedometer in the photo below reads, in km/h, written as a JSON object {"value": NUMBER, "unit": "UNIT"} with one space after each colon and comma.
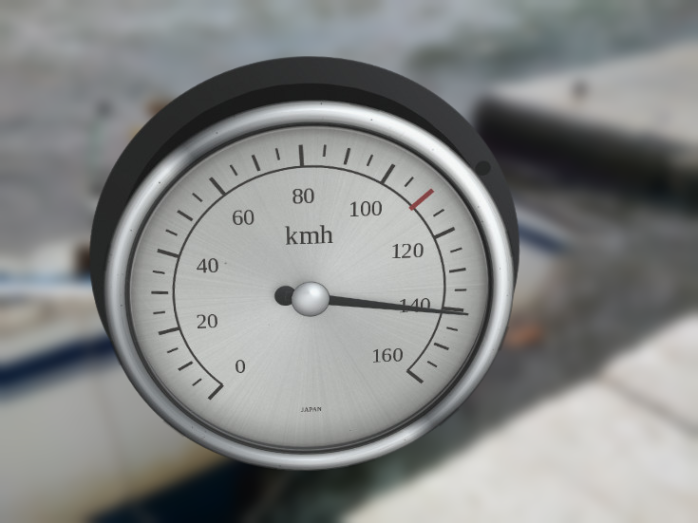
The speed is {"value": 140, "unit": "km/h"}
